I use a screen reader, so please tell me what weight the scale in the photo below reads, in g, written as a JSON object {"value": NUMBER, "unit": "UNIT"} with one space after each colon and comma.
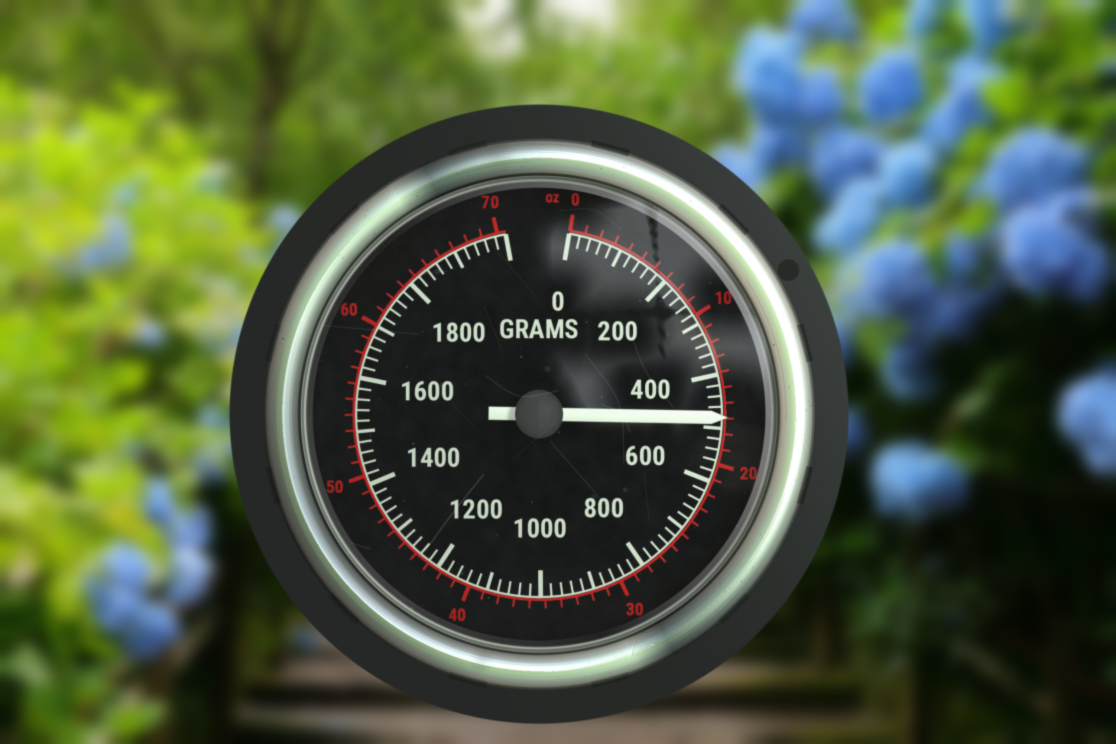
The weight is {"value": 480, "unit": "g"}
